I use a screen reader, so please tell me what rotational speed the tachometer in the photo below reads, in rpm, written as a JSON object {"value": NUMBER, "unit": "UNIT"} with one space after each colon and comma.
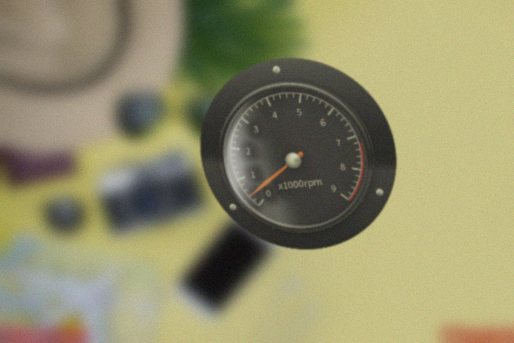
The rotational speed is {"value": 400, "unit": "rpm"}
